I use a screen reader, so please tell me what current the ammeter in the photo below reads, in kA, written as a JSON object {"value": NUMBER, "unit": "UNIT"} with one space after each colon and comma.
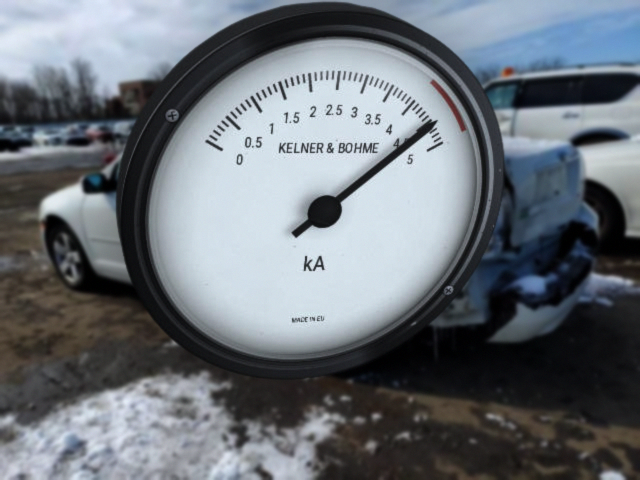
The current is {"value": 4.5, "unit": "kA"}
